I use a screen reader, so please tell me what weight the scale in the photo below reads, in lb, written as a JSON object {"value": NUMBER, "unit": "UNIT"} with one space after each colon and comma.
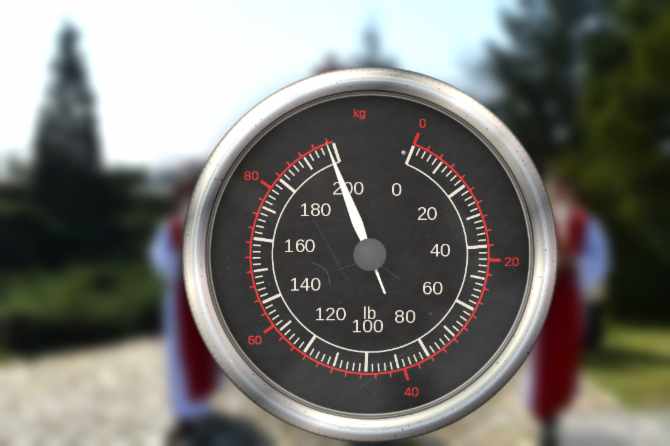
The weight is {"value": 198, "unit": "lb"}
